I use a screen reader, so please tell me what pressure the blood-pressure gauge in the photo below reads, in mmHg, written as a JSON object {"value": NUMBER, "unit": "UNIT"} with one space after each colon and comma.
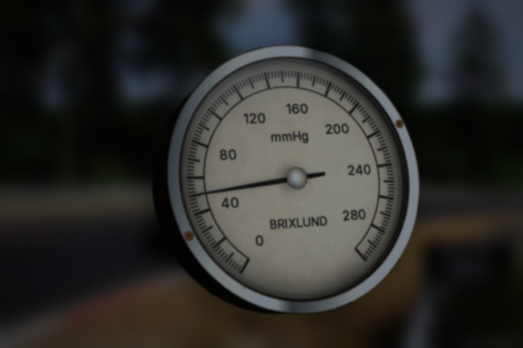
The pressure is {"value": 50, "unit": "mmHg"}
